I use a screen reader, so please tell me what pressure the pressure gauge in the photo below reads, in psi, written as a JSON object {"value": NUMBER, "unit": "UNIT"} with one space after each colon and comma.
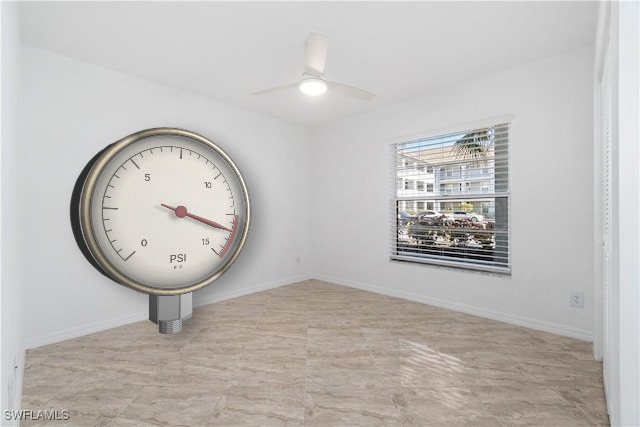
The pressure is {"value": 13.5, "unit": "psi"}
